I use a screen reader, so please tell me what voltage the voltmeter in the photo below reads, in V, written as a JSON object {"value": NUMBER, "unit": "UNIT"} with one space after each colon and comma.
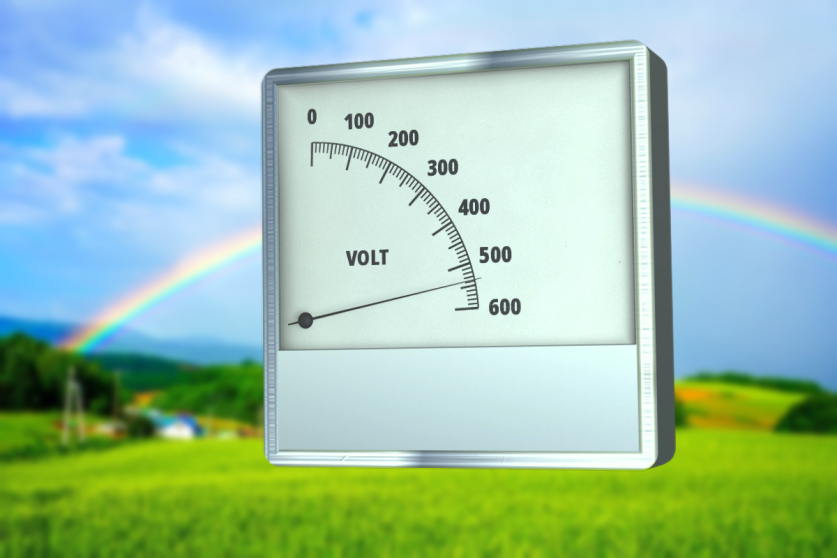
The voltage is {"value": 540, "unit": "V"}
